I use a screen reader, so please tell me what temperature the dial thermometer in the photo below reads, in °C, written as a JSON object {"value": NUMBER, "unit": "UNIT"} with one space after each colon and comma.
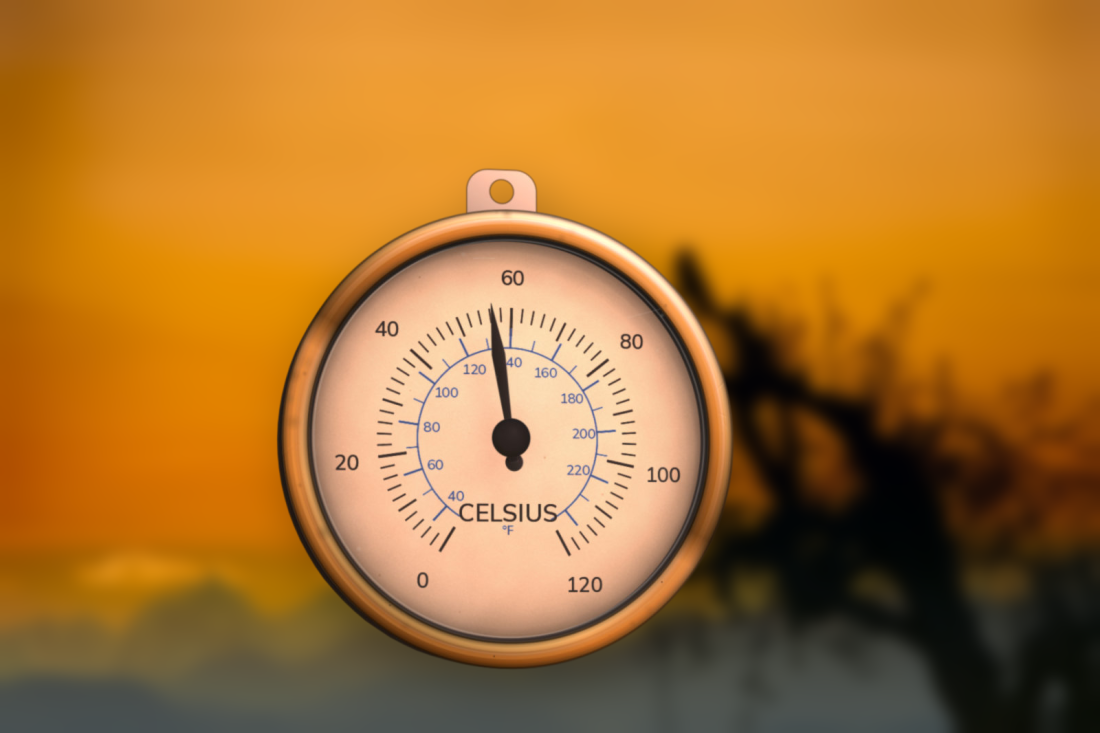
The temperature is {"value": 56, "unit": "°C"}
